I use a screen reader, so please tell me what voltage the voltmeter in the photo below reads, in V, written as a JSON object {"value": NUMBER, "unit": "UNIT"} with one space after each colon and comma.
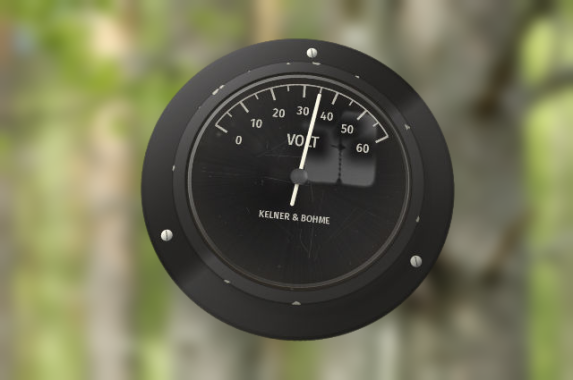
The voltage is {"value": 35, "unit": "V"}
